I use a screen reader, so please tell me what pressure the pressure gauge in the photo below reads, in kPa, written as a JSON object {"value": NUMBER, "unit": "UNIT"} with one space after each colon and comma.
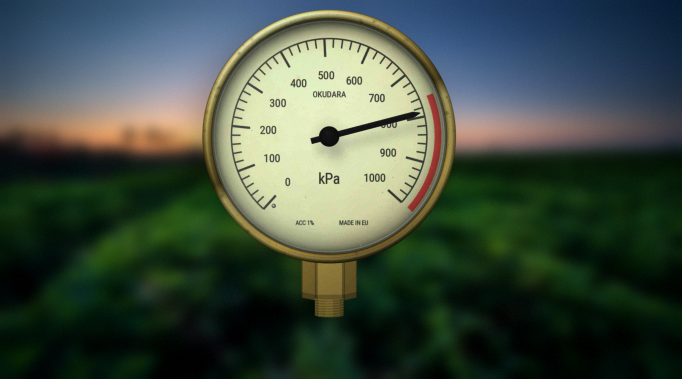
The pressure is {"value": 790, "unit": "kPa"}
